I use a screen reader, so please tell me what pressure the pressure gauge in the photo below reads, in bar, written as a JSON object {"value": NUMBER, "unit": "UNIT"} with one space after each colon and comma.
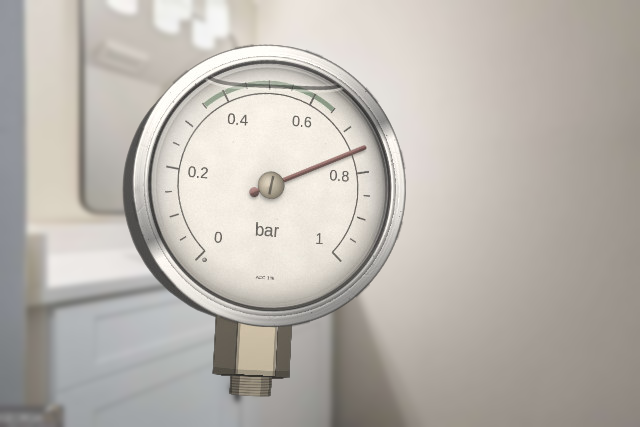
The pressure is {"value": 0.75, "unit": "bar"}
